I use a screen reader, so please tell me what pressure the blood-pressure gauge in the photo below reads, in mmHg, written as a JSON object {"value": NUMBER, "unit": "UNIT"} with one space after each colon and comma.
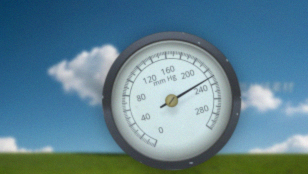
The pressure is {"value": 230, "unit": "mmHg"}
